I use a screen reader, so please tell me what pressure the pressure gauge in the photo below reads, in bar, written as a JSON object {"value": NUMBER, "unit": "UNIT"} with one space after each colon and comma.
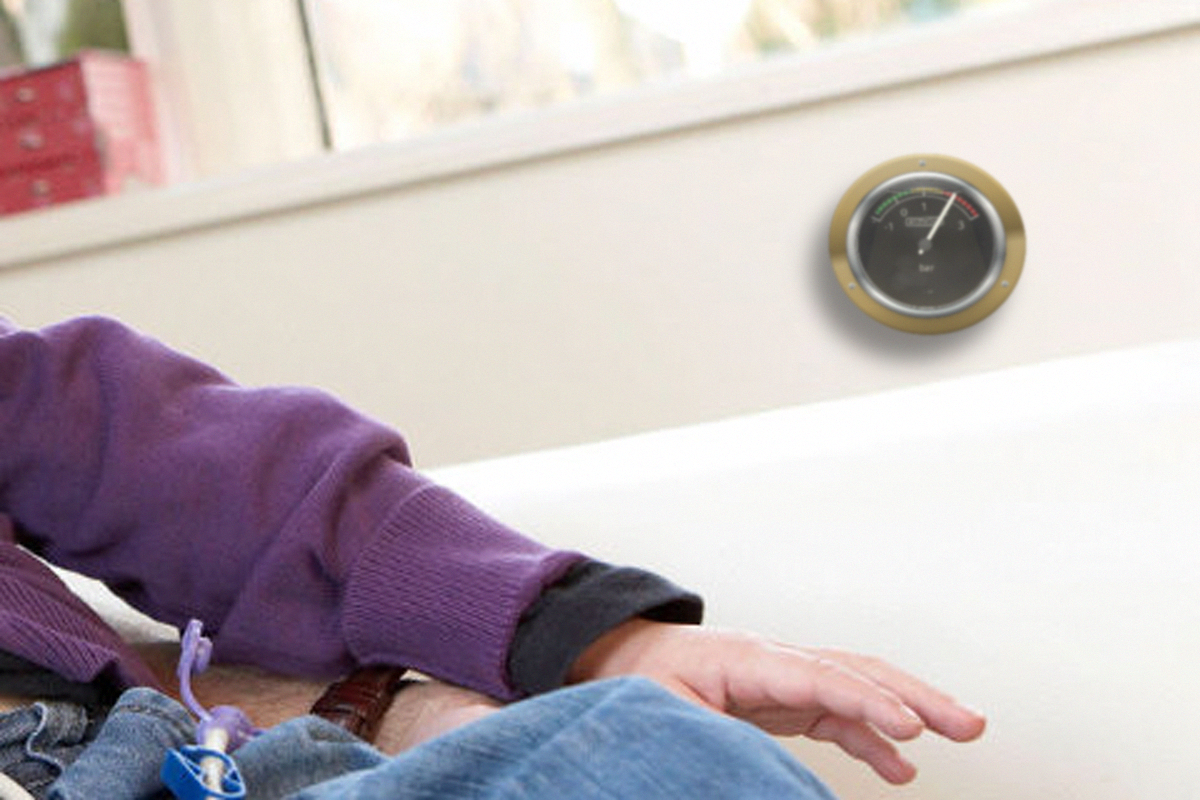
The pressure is {"value": 2, "unit": "bar"}
